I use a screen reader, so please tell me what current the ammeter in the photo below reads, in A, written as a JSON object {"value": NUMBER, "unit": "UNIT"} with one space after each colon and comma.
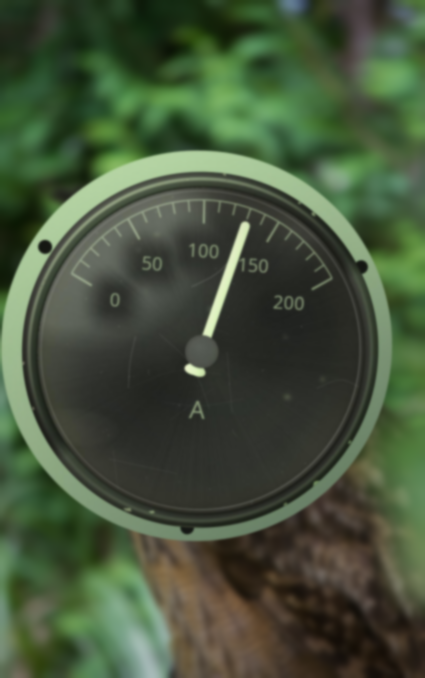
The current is {"value": 130, "unit": "A"}
